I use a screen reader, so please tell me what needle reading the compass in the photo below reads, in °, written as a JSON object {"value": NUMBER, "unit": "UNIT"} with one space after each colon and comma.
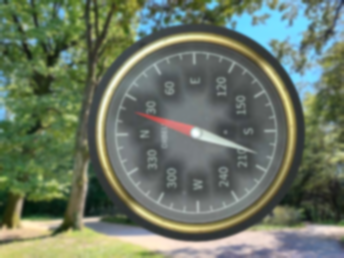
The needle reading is {"value": 20, "unit": "°"}
